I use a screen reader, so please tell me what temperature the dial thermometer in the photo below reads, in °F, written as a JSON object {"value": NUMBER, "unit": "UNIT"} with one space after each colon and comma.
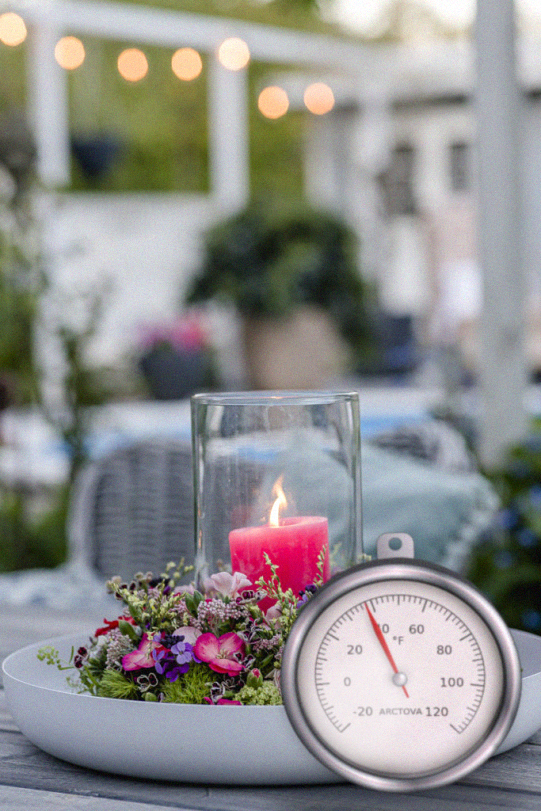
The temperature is {"value": 38, "unit": "°F"}
